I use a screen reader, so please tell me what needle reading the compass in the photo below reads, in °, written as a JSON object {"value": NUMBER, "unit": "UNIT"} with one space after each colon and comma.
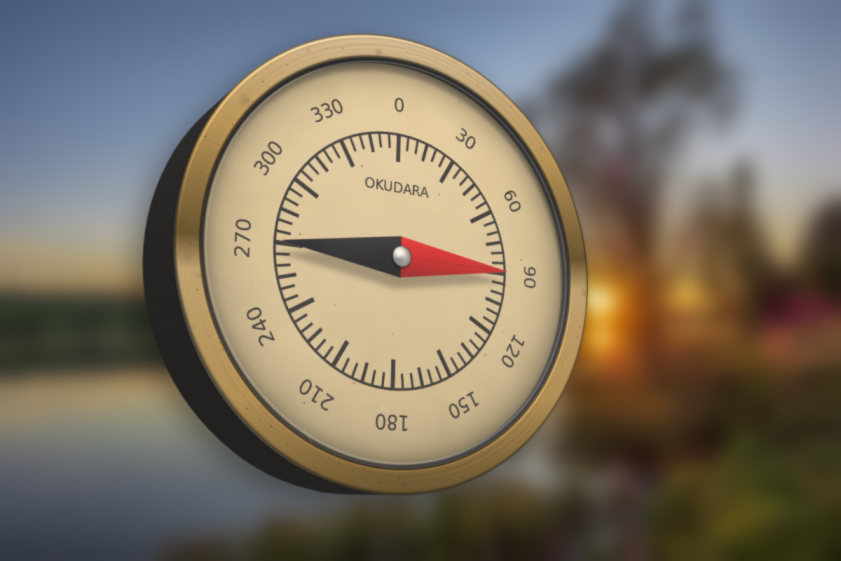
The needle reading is {"value": 90, "unit": "°"}
